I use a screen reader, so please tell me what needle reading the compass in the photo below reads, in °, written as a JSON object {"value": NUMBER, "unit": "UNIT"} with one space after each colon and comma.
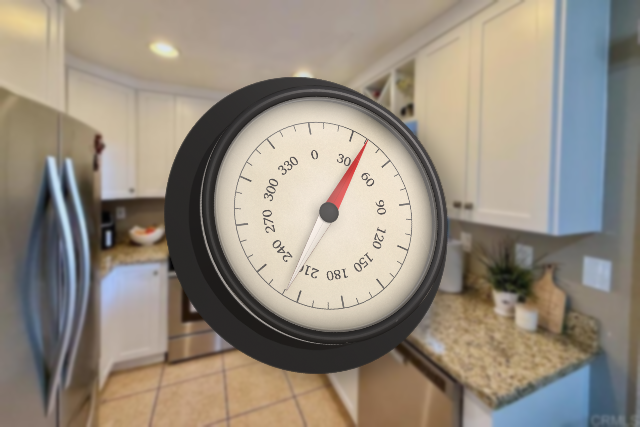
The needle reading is {"value": 40, "unit": "°"}
